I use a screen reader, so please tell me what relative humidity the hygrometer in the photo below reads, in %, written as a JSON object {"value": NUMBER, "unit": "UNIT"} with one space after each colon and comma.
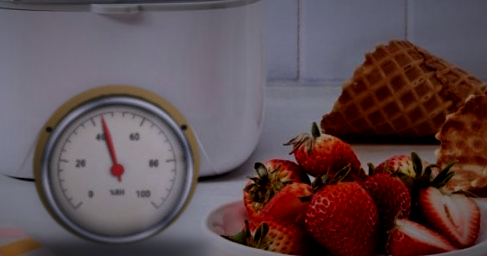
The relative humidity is {"value": 44, "unit": "%"}
